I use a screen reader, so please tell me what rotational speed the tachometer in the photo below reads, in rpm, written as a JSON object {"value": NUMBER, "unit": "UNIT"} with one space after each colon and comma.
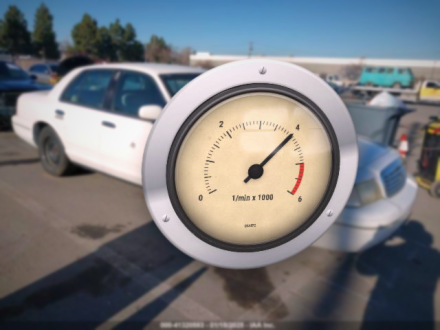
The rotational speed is {"value": 4000, "unit": "rpm"}
